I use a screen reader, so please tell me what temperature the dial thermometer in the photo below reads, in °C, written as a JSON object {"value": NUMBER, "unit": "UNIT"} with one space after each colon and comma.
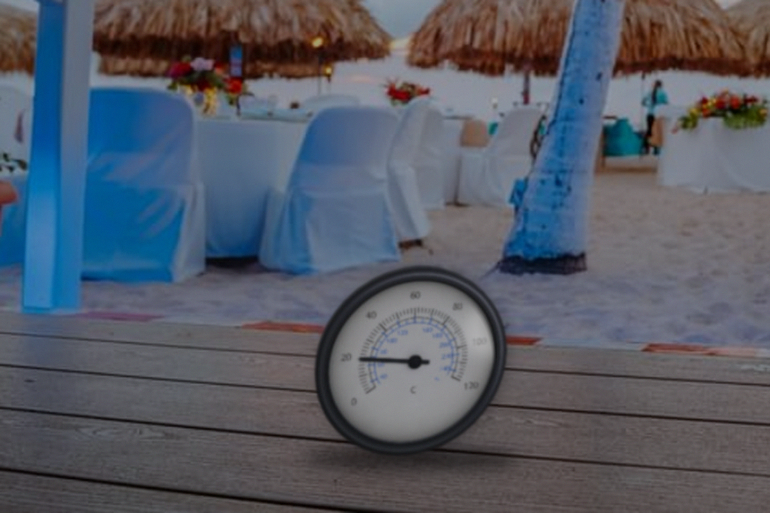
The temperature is {"value": 20, "unit": "°C"}
